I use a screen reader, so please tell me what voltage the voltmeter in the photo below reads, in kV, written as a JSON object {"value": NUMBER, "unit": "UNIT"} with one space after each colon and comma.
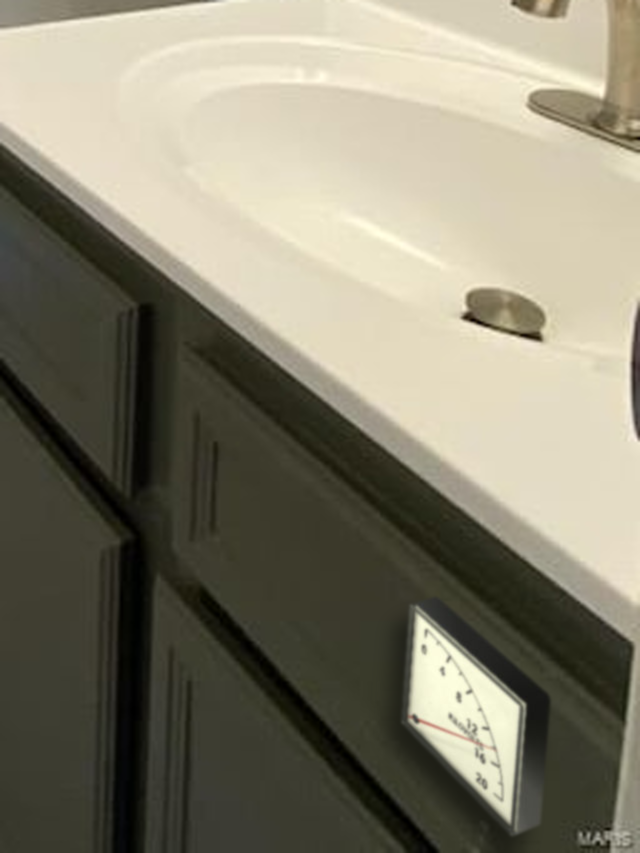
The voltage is {"value": 14, "unit": "kV"}
